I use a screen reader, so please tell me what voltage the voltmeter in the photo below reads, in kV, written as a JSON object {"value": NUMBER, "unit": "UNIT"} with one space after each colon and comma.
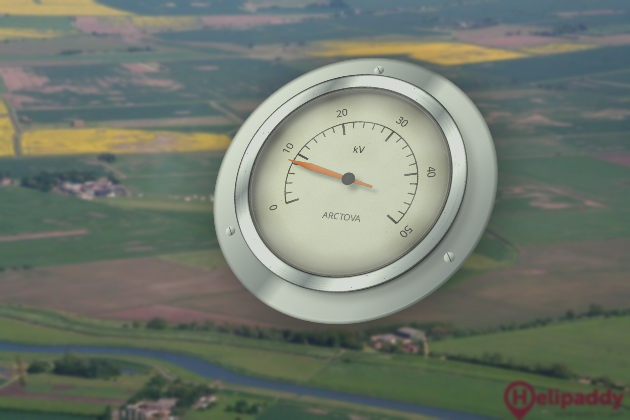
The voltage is {"value": 8, "unit": "kV"}
